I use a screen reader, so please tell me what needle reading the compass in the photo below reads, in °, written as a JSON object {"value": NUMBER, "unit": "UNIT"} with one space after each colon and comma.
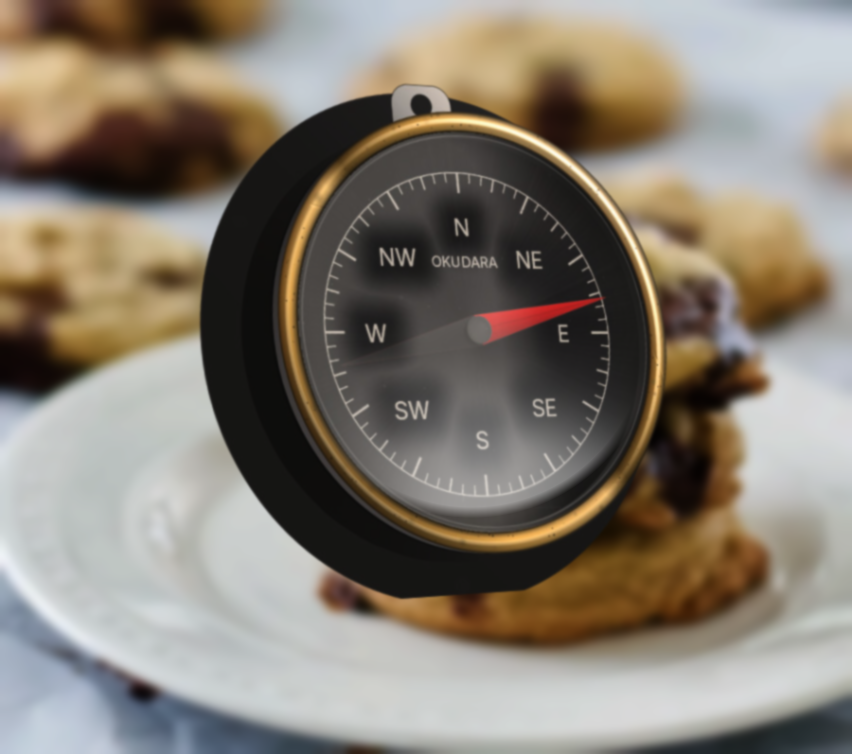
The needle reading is {"value": 77.5, "unit": "°"}
